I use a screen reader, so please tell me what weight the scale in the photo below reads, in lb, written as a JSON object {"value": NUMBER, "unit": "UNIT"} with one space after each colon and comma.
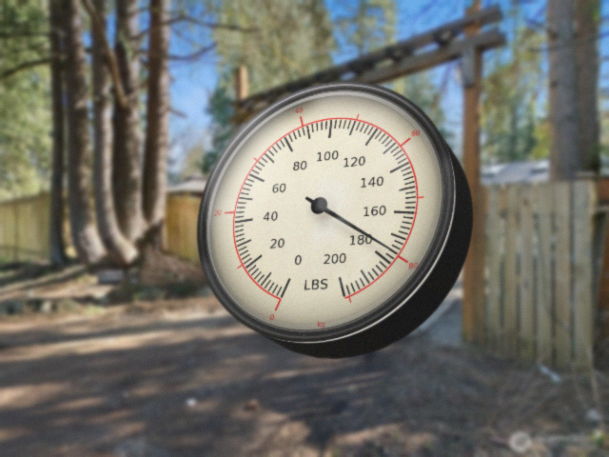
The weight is {"value": 176, "unit": "lb"}
